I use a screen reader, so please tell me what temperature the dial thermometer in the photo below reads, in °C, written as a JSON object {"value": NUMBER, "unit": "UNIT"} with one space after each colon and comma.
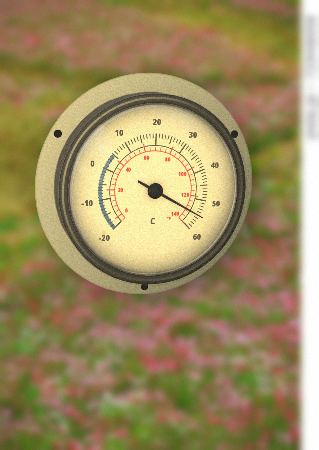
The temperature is {"value": 55, "unit": "°C"}
